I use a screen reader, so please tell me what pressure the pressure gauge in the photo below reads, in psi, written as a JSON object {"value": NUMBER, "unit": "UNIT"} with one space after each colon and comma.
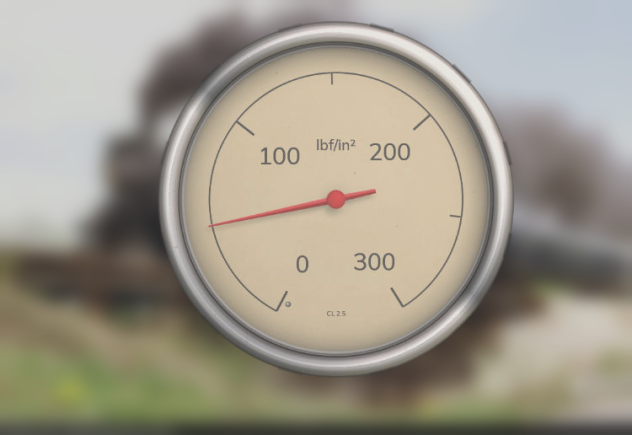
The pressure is {"value": 50, "unit": "psi"}
